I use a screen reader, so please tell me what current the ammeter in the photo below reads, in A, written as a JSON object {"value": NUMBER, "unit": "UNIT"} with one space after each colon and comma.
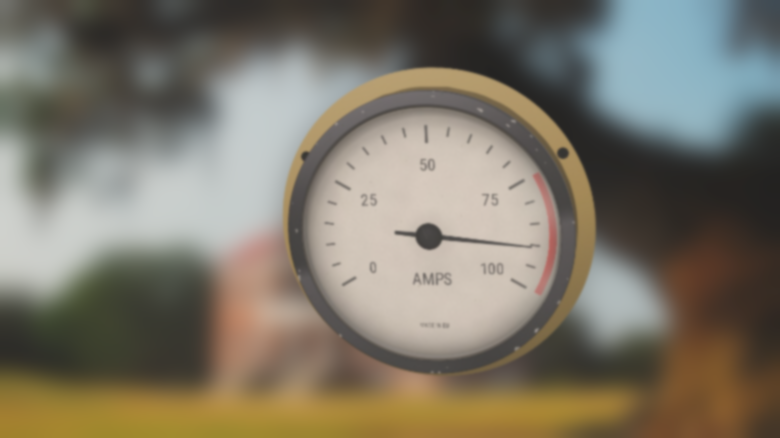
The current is {"value": 90, "unit": "A"}
